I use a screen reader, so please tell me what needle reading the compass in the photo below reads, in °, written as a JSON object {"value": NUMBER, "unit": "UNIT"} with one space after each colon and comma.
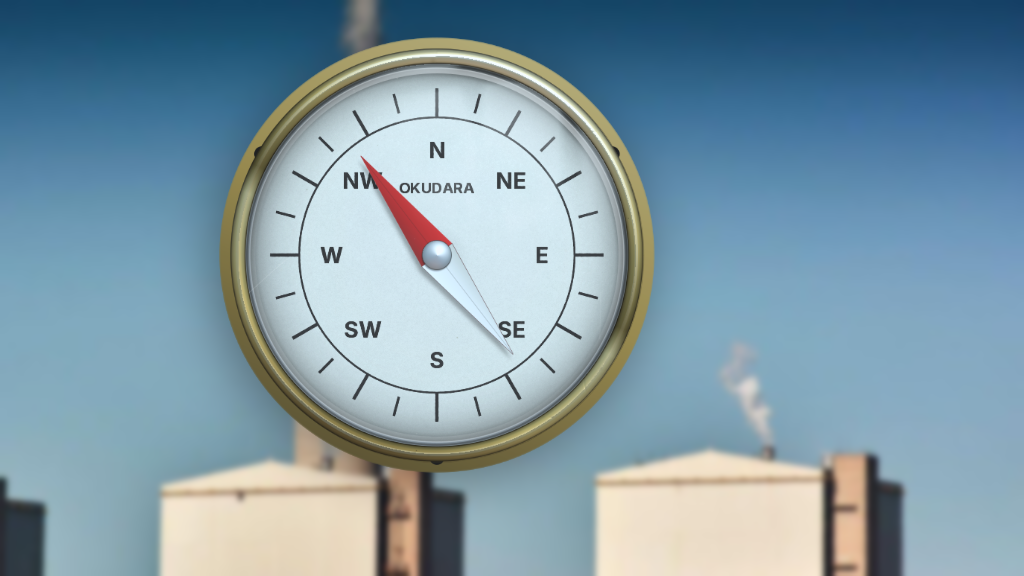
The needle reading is {"value": 322.5, "unit": "°"}
